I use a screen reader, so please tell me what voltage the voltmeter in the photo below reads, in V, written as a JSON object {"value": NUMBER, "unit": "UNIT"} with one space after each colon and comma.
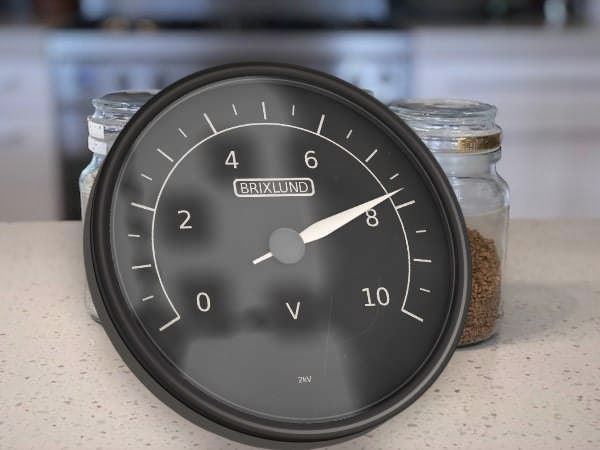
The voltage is {"value": 7.75, "unit": "V"}
